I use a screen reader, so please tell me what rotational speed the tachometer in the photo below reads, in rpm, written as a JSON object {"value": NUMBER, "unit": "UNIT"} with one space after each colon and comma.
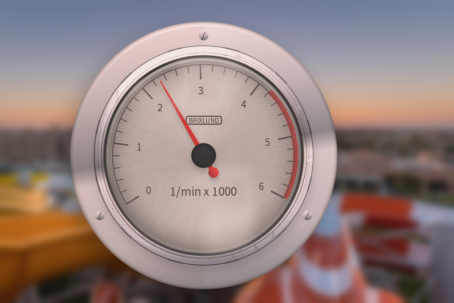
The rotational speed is {"value": 2300, "unit": "rpm"}
